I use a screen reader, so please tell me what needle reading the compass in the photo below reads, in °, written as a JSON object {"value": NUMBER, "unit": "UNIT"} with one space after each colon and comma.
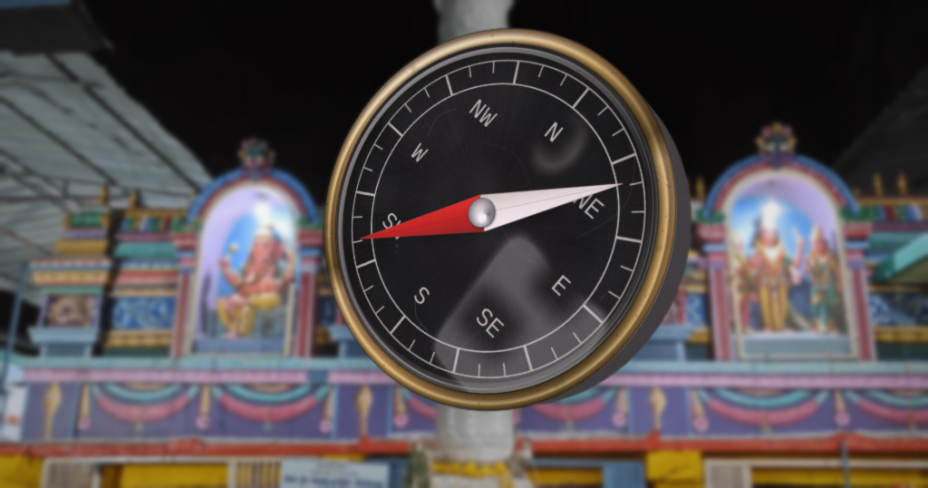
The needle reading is {"value": 220, "unit": "°"}
